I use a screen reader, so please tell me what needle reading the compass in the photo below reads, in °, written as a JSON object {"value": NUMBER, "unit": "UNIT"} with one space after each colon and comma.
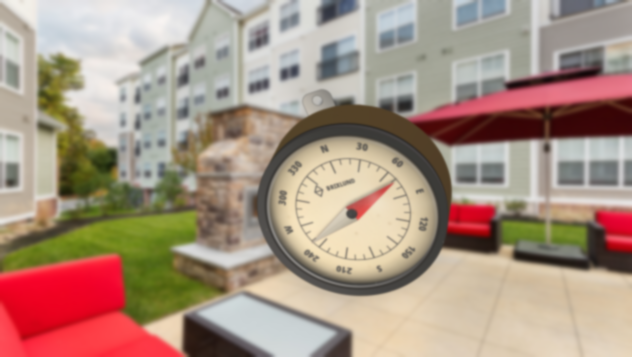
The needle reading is {"value": 70, "unit": "°"}
